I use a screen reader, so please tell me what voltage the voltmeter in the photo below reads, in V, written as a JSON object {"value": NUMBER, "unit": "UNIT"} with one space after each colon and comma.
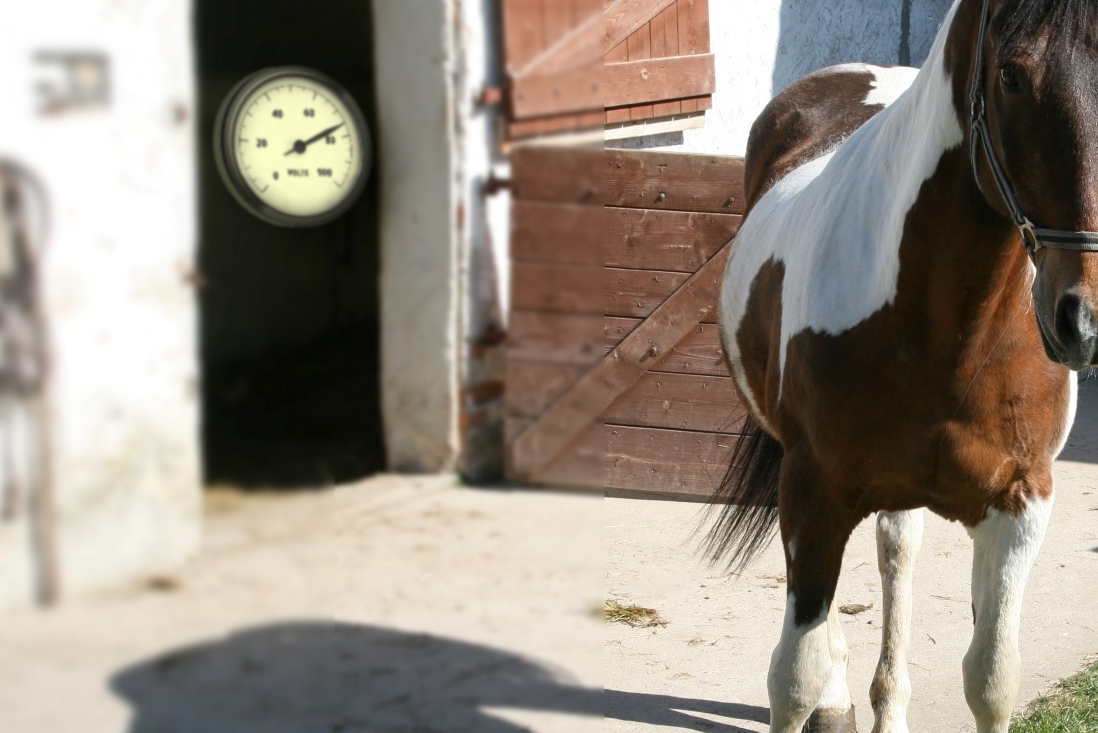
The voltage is {"value": 75, "unit": "V"}
